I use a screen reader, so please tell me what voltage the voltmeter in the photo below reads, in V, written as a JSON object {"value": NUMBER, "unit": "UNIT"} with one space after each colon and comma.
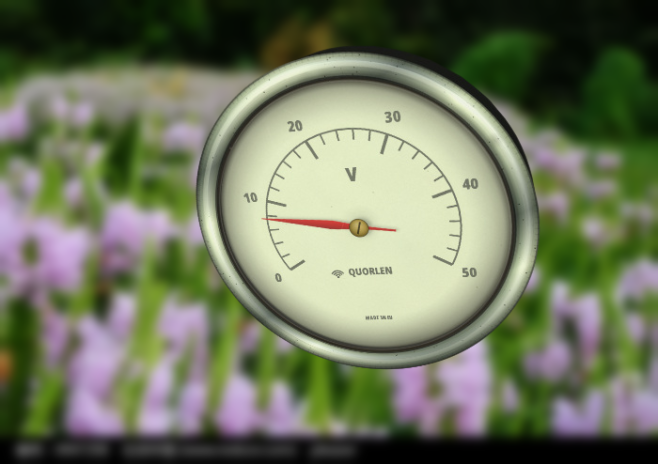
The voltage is {"value": 8, "unit": "V"}
